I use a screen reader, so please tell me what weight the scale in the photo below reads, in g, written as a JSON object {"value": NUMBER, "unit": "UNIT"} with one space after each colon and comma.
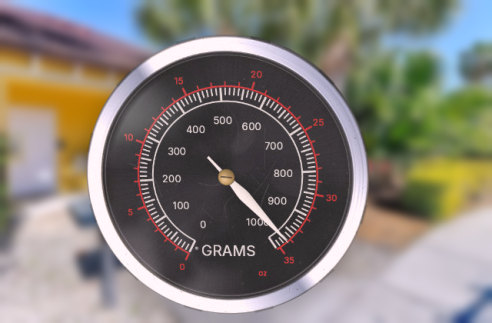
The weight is {"value": 970, "unit": "g"}
